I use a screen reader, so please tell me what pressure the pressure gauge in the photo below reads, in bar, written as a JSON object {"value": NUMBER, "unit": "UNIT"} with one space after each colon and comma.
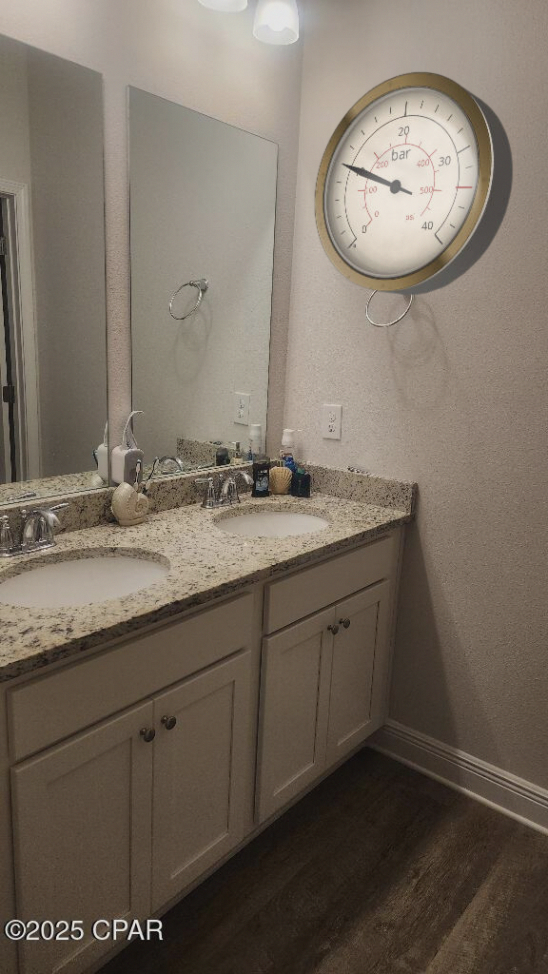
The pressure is {"value": 10, "unit": "bar"}
